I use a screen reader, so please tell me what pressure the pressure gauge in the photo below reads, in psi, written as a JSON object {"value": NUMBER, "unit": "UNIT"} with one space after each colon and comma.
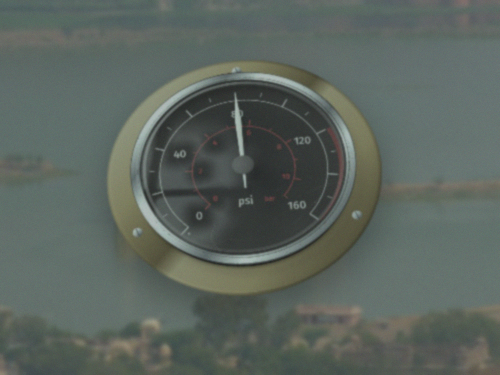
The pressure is {"value": 80, "unit": "psi"}
